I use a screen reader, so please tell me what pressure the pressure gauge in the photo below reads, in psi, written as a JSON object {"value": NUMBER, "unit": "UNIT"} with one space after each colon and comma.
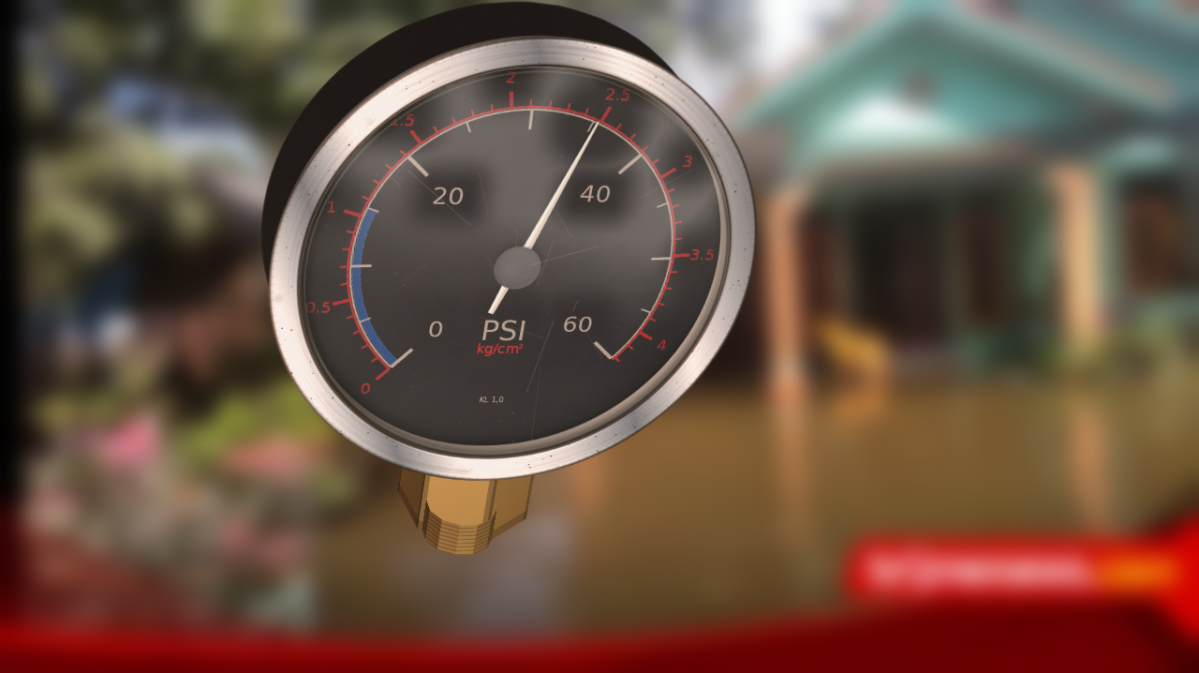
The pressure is {"value": 35, "unit": "psi"}
